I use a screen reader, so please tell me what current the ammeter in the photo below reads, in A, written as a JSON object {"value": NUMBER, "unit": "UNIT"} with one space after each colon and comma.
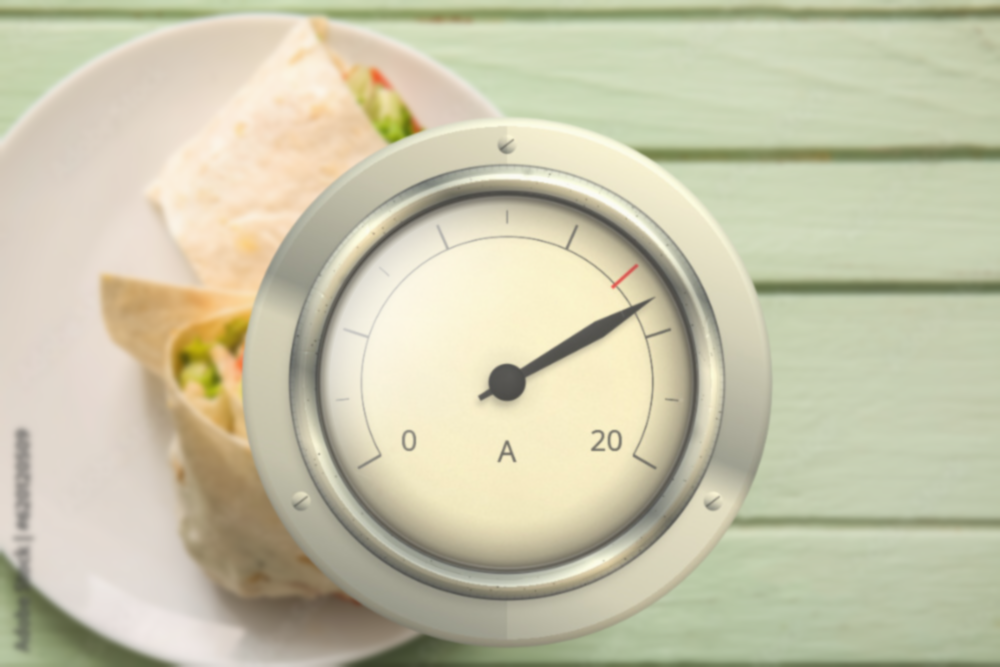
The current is {"value": 15, "unit": "A"}
